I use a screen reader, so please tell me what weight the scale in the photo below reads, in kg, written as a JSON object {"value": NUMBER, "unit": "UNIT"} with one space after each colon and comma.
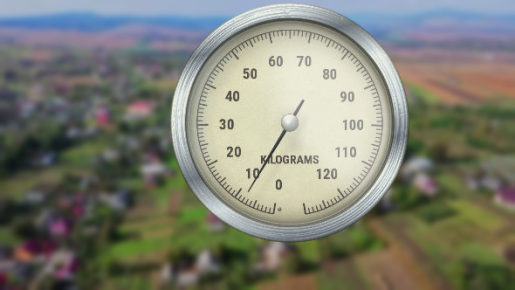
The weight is {"value": 8, "unit": "kg"}
